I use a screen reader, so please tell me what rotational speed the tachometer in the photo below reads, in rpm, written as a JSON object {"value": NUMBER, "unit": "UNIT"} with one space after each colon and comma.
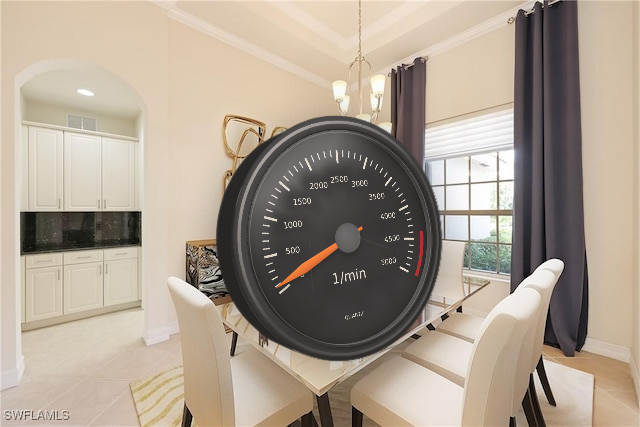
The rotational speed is {"value": 100, "unit": "rpm"}
